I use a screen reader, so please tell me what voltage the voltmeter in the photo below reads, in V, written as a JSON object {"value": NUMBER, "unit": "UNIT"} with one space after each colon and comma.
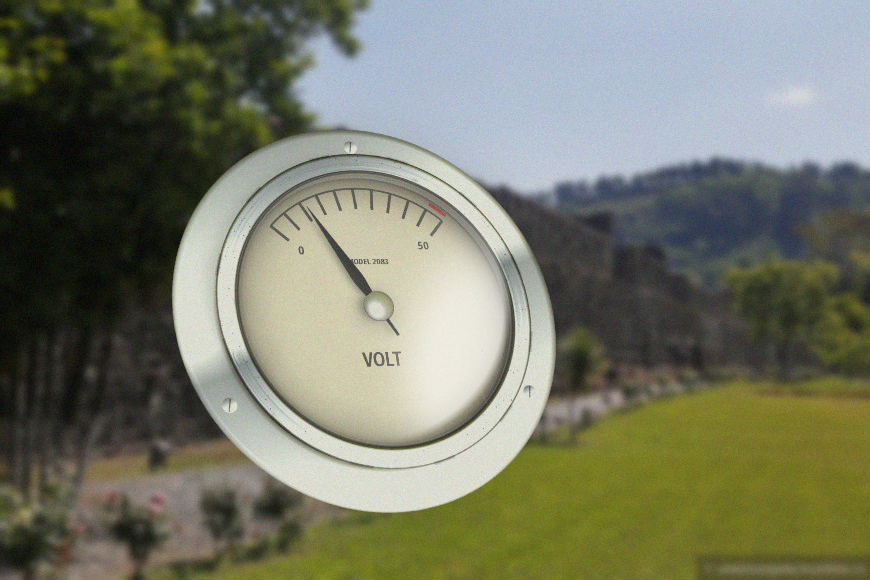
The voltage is {"value": 10, "unit": "V"}
